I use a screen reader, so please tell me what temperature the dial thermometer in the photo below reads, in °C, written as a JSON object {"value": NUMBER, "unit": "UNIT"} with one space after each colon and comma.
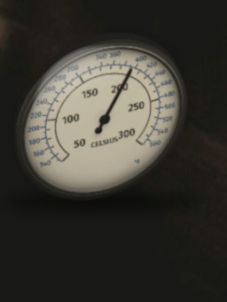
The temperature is {"value": 200, "unit": "°C"}
